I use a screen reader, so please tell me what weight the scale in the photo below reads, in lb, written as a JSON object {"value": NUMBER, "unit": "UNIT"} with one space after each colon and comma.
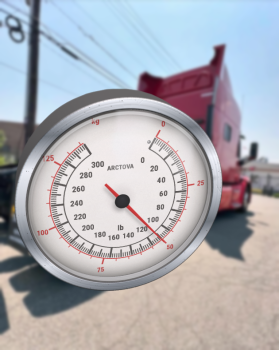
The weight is {"value": 110, "unit": "lb"}
